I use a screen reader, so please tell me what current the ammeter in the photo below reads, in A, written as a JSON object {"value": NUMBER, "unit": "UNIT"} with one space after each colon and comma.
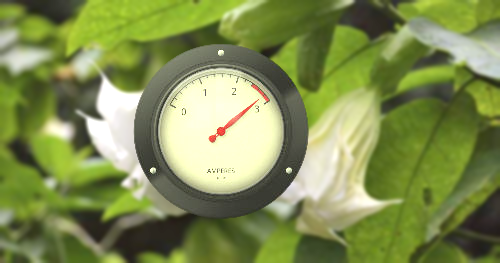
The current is {"value": 2.8, "unit": "A"}
